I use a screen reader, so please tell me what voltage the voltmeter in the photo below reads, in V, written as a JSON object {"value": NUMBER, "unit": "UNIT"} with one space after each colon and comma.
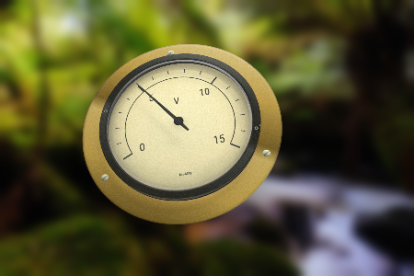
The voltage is {"value": 5, "unit": "V"}
